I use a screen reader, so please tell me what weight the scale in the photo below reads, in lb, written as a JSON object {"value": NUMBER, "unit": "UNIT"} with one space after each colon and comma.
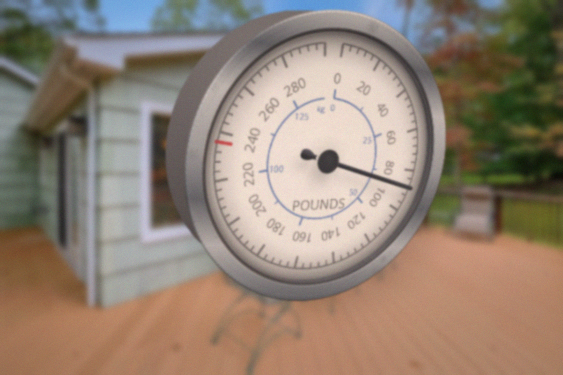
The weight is {"value": 88, "unit": "lb"}
